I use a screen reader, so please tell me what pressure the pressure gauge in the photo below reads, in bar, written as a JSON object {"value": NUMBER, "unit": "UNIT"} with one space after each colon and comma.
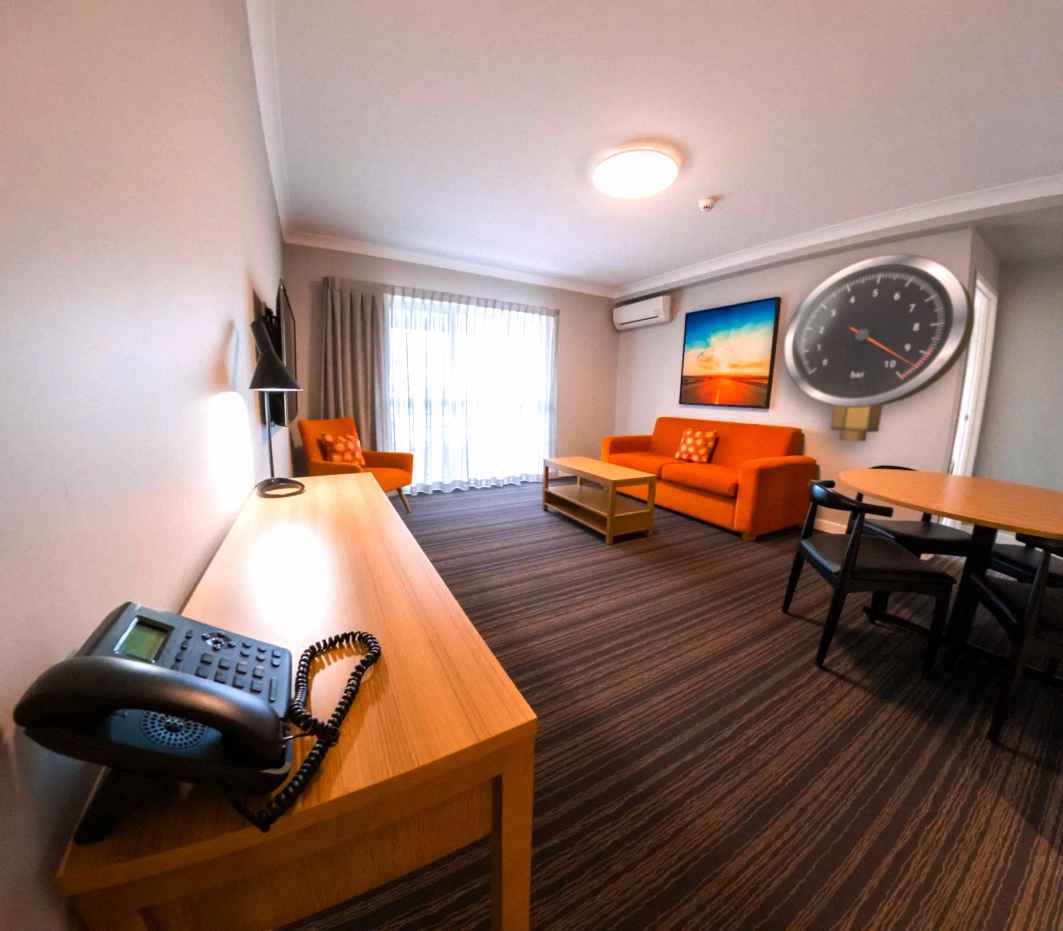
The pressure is {"value": 9.5, "unit": "bar"}
